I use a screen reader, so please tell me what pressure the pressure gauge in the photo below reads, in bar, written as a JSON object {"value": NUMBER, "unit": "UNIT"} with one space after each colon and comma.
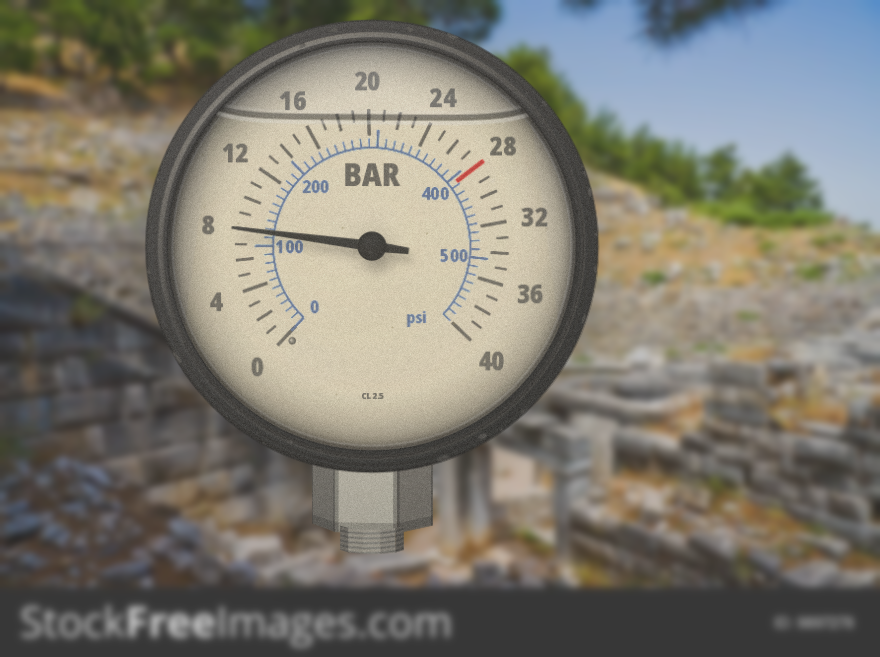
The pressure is {"value": 8, "unit": "bar"}
